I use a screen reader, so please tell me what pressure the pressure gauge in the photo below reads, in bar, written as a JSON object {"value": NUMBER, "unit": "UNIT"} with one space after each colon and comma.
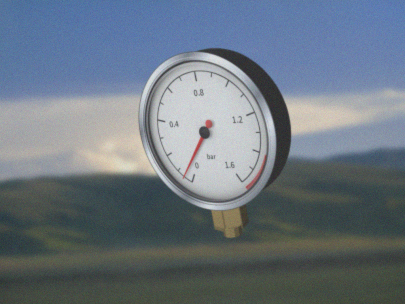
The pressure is {"value": 0.05, "unit": "bar"}
